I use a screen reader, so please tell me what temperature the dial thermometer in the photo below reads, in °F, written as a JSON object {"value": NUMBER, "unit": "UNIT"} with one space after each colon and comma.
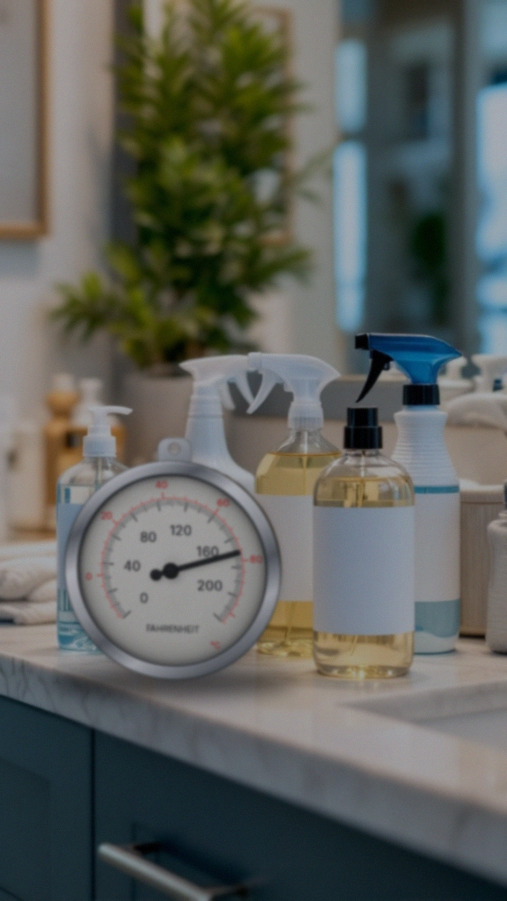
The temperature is {"value": 170, "unit": "°F"}
